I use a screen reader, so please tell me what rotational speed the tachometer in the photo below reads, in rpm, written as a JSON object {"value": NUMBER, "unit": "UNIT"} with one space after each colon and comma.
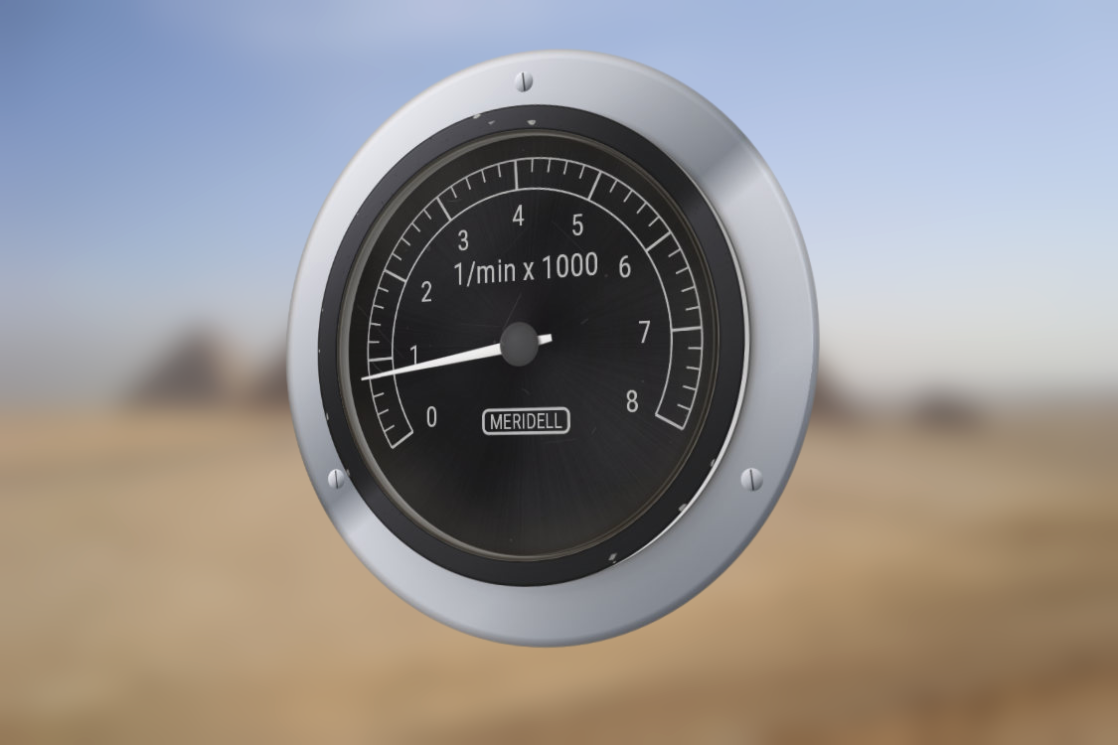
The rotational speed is {"value": 800, "unit": "rpm"}
